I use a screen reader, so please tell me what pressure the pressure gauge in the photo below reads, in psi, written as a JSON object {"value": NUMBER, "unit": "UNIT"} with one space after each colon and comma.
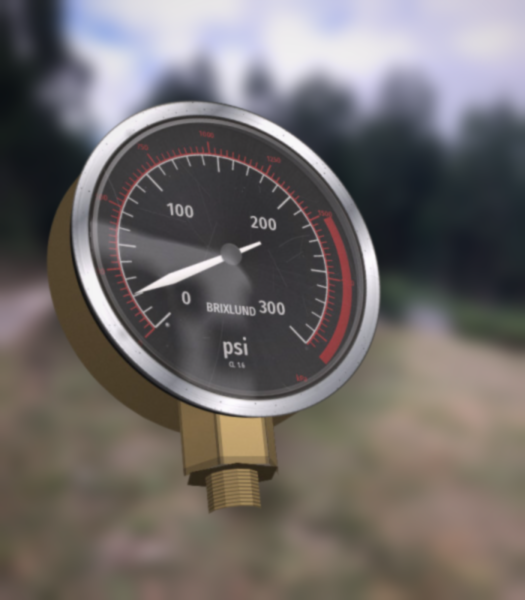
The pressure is {"value": 20, "unit": "psi"}
